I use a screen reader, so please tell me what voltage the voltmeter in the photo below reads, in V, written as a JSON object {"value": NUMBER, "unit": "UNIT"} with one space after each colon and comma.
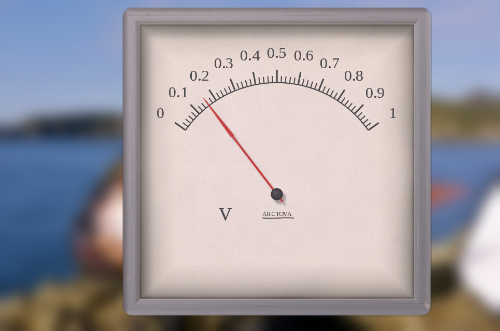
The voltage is {"value": 0.16, "unit": "V"}
